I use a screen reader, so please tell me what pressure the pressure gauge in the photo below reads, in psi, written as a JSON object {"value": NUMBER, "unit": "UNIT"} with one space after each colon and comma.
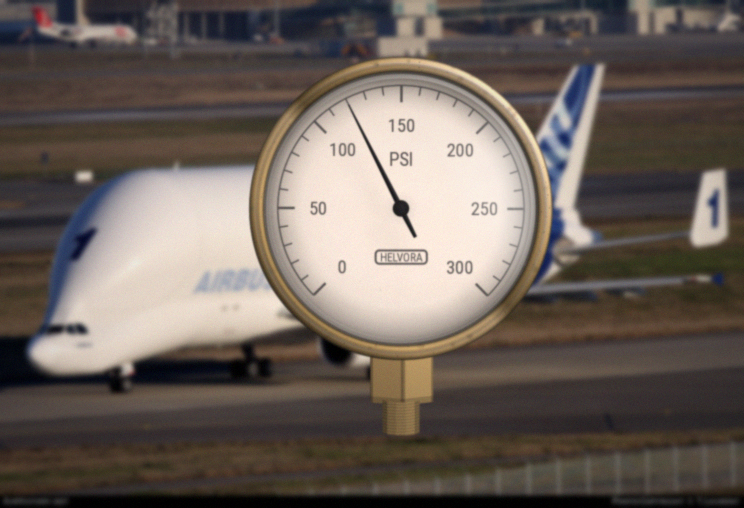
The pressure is {"value": 120, "unit": "psi"}
